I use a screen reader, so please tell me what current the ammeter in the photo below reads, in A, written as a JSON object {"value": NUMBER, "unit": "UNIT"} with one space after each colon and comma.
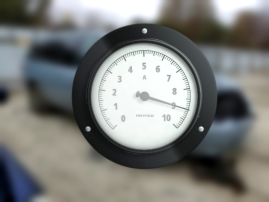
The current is {"value": 9, "unit": "A"}
